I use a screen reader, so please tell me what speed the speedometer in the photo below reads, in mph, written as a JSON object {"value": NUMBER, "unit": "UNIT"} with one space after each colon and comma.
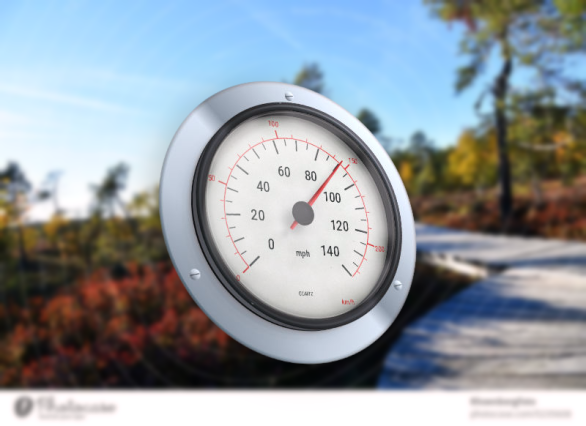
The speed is {"value": 90, "unit": "mph"}
